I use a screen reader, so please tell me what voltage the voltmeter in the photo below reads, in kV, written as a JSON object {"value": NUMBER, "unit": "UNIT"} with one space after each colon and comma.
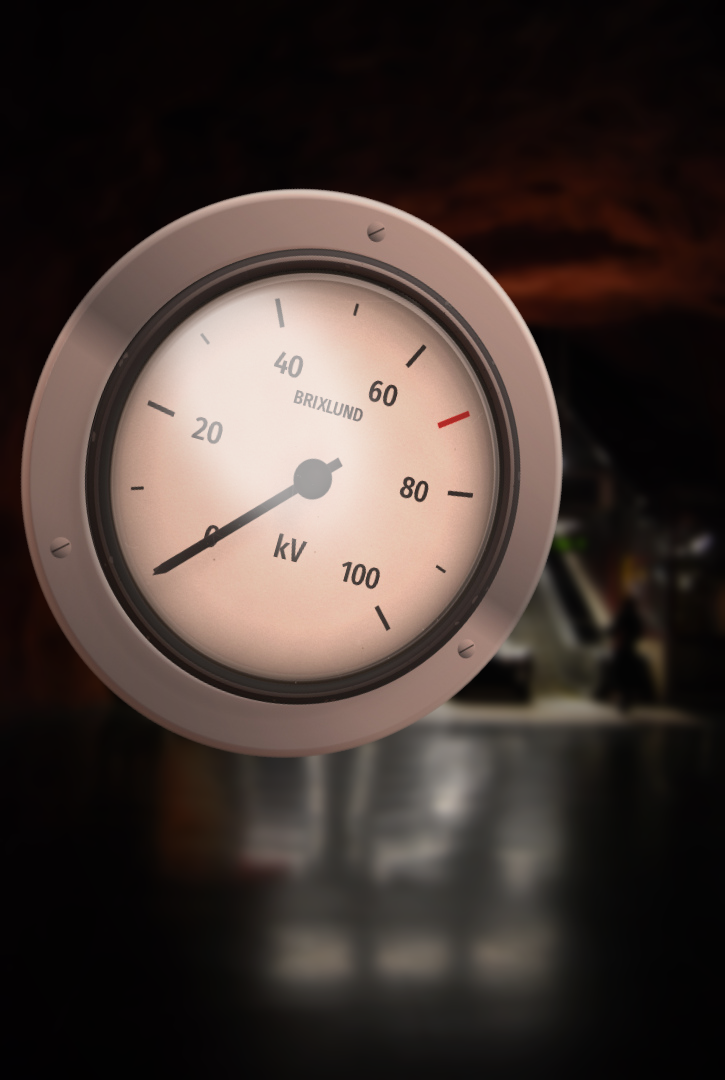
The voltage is {"value": 0, "unit": "kV"}
